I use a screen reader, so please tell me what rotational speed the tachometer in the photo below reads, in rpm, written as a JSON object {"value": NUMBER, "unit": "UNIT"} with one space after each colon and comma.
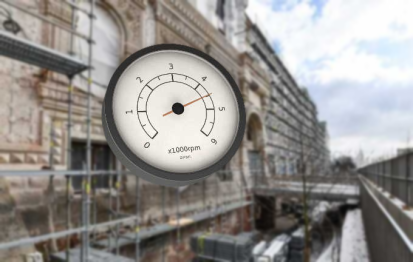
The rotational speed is {"value": 4500, "unit": "rpm"}
